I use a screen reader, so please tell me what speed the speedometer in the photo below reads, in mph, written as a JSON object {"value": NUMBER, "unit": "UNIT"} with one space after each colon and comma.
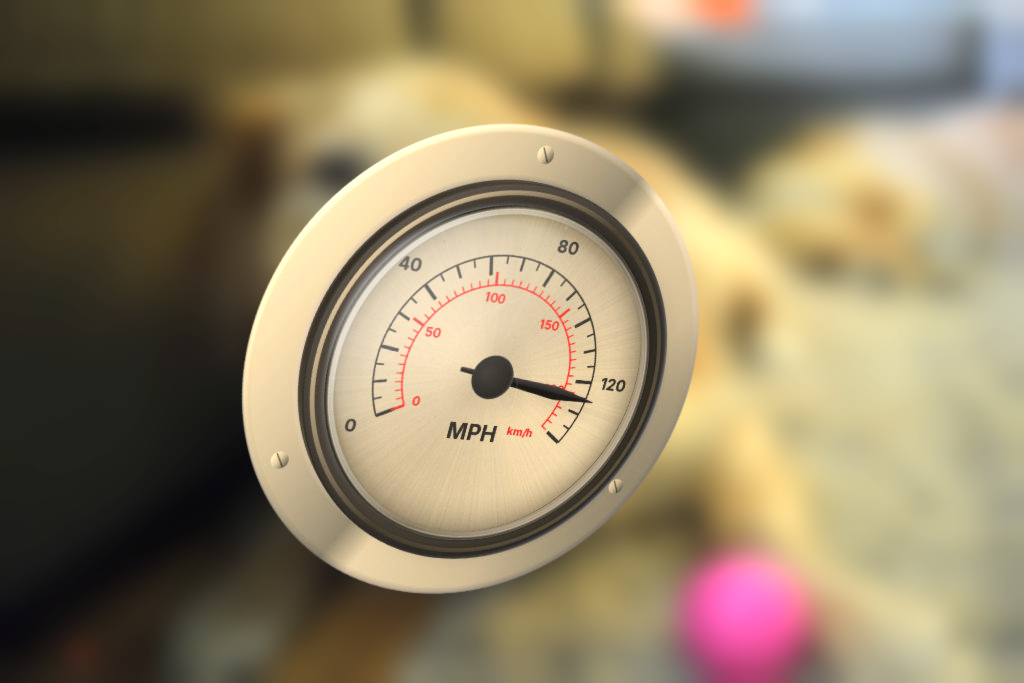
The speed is {"value": 125, "unit": "mph"}
